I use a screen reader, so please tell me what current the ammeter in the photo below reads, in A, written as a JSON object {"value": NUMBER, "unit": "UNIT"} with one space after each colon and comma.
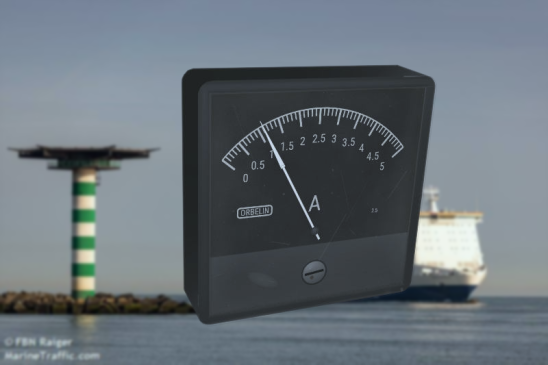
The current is {"value": 1.1, "unit": "A"}
